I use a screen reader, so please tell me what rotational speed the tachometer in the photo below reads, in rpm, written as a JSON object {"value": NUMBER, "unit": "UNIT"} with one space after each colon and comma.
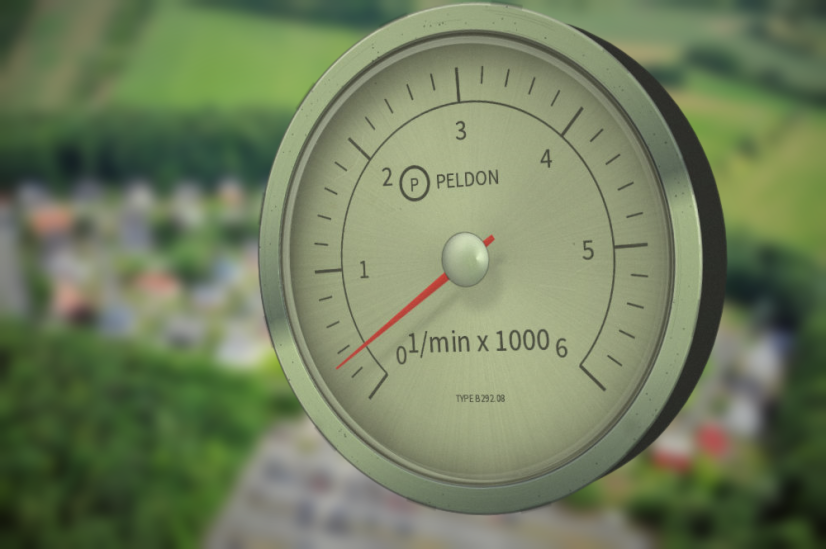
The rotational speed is {"value": 300, "unit": "rpm"}
